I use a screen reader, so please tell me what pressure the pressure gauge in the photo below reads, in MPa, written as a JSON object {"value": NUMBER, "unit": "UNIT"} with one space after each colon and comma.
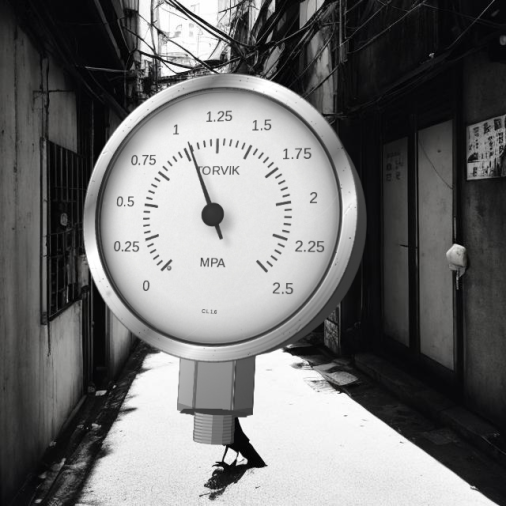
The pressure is {"value": 1.05, "unit": "MPa"}
